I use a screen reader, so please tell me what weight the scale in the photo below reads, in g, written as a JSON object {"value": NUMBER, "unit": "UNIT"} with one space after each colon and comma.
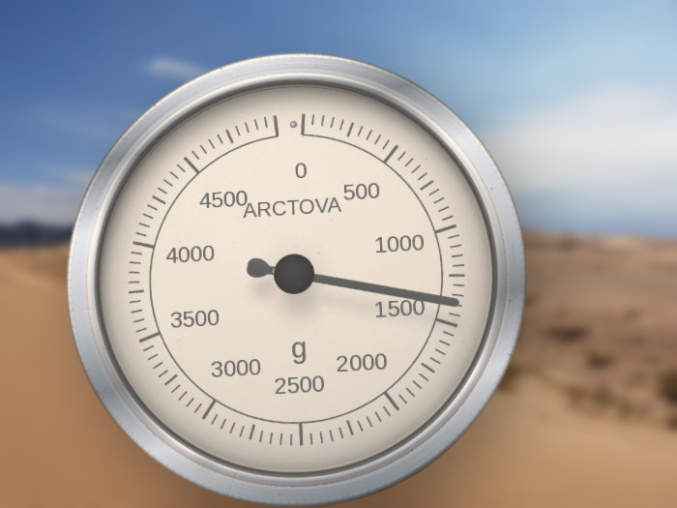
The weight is {"value": 1400, "unit": "g"}
